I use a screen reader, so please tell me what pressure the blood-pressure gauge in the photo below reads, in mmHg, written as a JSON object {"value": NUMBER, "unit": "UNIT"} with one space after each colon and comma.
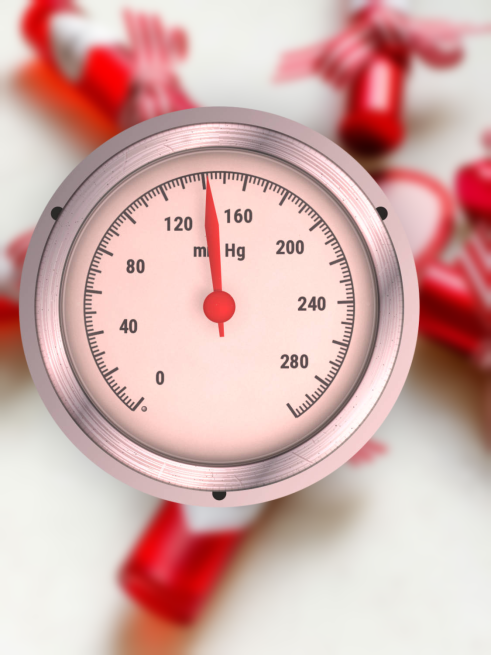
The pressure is {"value": 142, "unit": "mmHg"}
